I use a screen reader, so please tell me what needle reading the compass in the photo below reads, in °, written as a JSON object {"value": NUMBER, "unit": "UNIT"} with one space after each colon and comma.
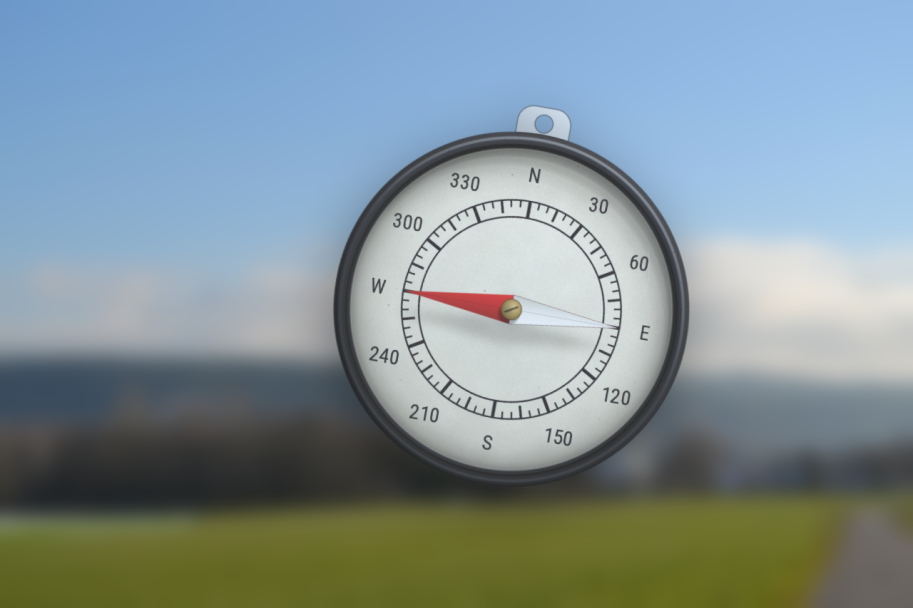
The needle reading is {"value": 270, "unit": "°"}
